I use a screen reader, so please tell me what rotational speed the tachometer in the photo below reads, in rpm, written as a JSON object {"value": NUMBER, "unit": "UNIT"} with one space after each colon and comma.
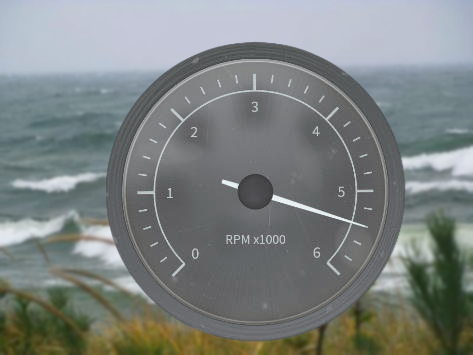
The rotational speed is {"value": 5400, "unit": "rpm"}
